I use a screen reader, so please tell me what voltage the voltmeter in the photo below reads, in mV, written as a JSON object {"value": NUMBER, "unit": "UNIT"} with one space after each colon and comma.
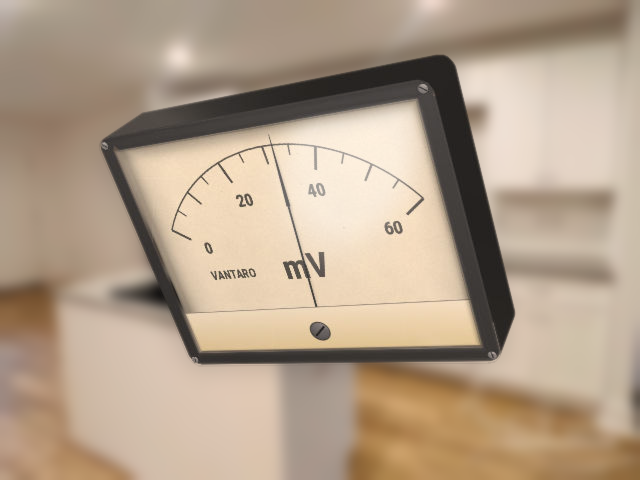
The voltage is {"value": 32.5, "unit": "mV"}
